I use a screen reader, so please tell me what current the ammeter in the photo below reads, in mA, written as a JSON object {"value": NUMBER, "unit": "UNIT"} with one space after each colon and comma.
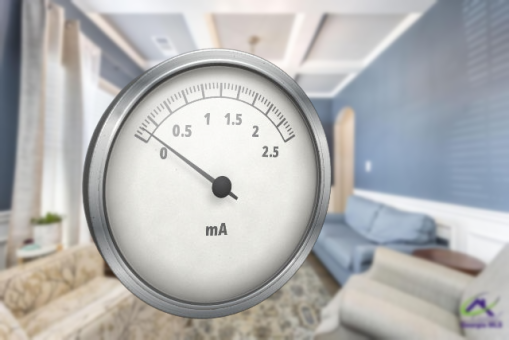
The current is {"value": 0.1, "unit": "mA"}
